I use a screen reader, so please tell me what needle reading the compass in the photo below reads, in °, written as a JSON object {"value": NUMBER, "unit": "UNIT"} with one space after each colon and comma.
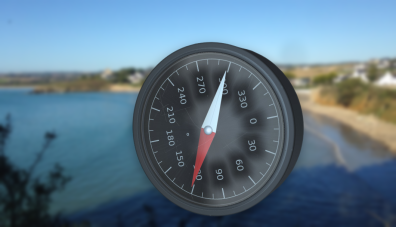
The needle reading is {"value": 120, "unit": "°"}
